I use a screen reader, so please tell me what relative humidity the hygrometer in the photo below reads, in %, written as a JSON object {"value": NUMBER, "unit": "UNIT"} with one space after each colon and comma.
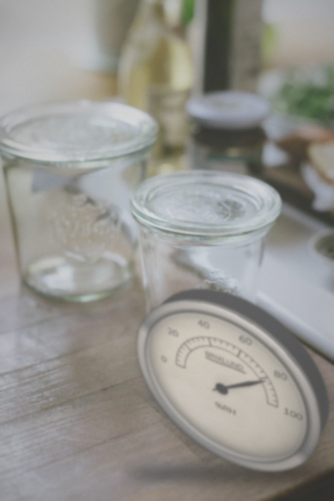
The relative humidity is {"value": 80, "unit": "%"}
